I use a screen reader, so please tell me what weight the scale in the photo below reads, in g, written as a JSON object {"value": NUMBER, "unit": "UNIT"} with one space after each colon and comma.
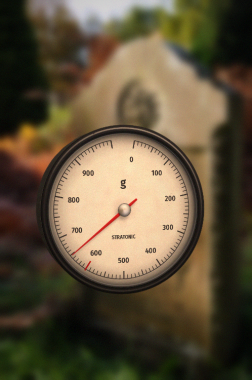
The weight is {"value": 650, "unit": "g"}
